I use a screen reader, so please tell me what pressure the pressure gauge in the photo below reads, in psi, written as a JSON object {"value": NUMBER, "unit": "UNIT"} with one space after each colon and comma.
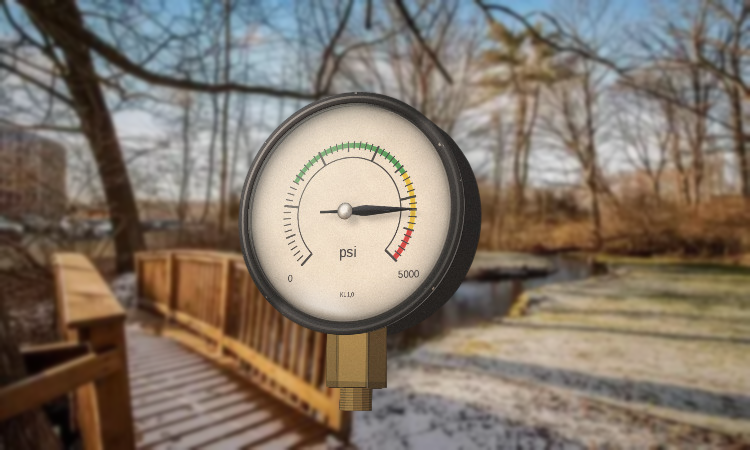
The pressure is {"value": 4200, "unit": "psi"}
